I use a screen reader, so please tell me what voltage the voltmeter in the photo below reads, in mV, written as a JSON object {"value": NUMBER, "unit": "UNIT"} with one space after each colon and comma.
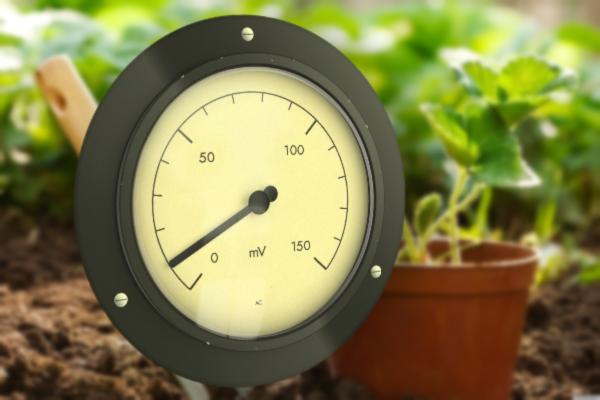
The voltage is {"value": 10, "unit": "mV"}
